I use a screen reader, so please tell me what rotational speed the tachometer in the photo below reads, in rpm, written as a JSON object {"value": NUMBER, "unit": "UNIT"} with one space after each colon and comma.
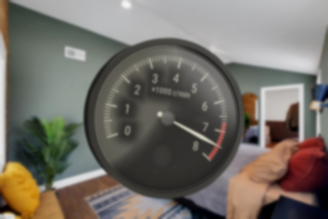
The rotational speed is {"value": 7500, "unit": "rpm"}
